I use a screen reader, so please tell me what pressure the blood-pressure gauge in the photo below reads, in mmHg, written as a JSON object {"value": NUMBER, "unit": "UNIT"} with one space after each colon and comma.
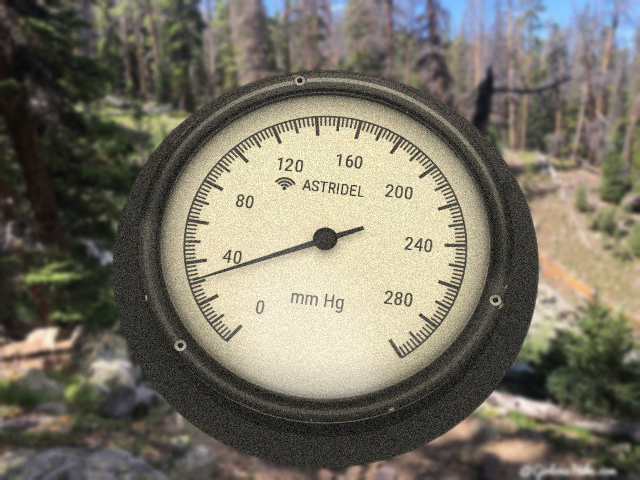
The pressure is {"value": 30, "unit": "mmHg"}
